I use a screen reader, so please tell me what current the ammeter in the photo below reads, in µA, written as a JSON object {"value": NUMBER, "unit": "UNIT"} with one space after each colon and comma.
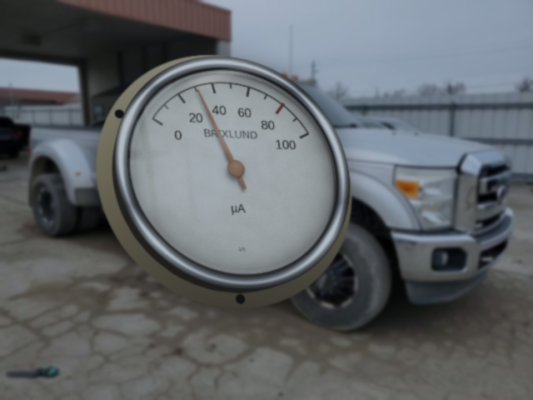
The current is {"value": 30, "unit": "µA"}
